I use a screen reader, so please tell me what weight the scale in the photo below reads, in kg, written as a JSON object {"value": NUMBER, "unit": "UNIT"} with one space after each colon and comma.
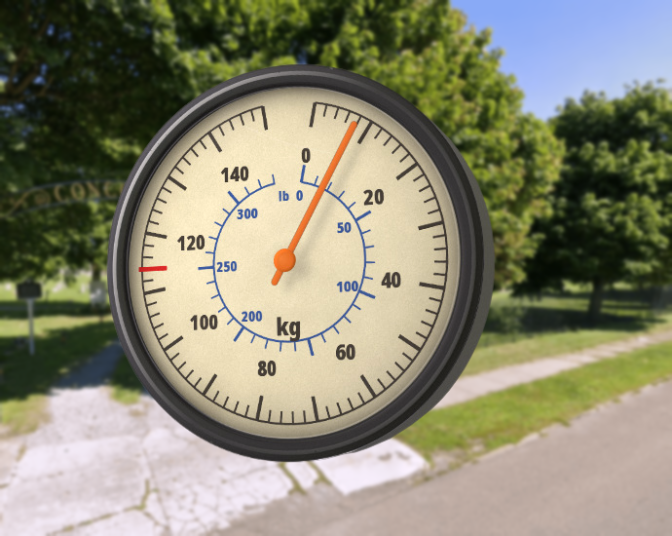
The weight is {"value": 8, "unit": "kg"}
